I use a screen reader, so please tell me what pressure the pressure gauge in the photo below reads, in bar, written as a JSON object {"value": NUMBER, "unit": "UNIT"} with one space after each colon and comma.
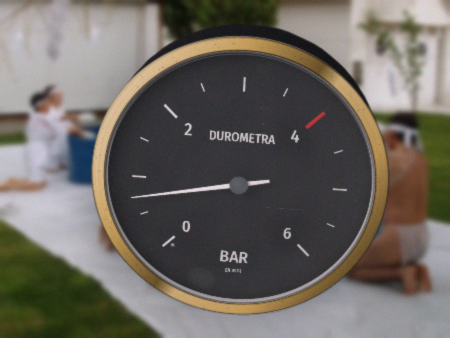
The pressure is {"value": 0.75, "unit": "bar"}
